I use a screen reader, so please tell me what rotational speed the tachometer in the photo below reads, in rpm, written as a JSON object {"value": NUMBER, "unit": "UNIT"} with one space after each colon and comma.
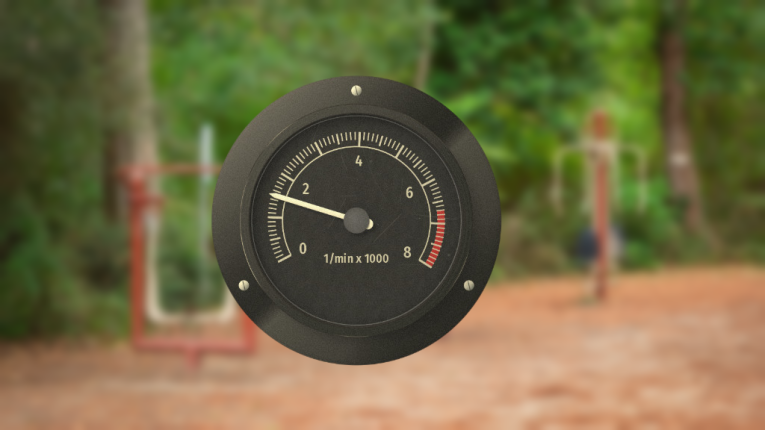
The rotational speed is {"value": 1500, "unit": "rpm"}
